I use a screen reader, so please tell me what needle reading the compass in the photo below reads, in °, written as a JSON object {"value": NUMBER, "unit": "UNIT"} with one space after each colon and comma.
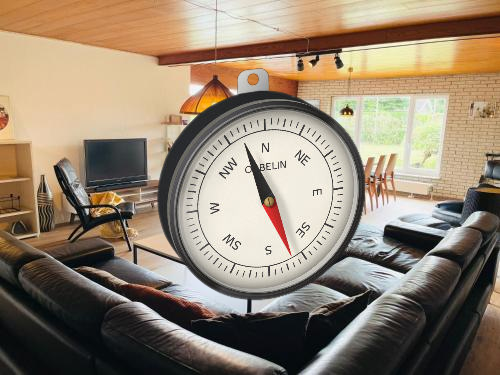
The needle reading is {"value": 160, "unit": "°"}
